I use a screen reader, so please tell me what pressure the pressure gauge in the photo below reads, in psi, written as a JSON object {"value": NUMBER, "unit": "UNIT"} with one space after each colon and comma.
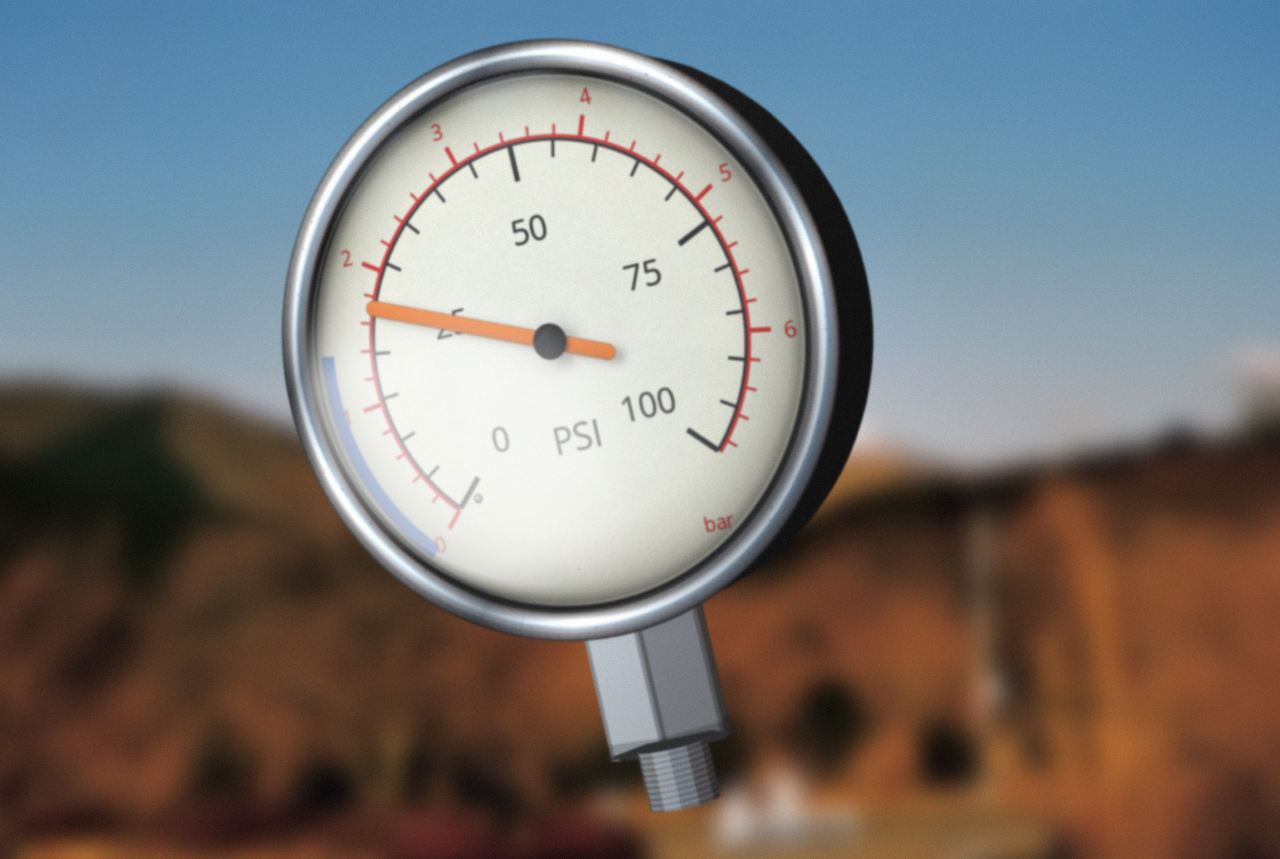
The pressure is {"value": 25, "unit": "psi"}
